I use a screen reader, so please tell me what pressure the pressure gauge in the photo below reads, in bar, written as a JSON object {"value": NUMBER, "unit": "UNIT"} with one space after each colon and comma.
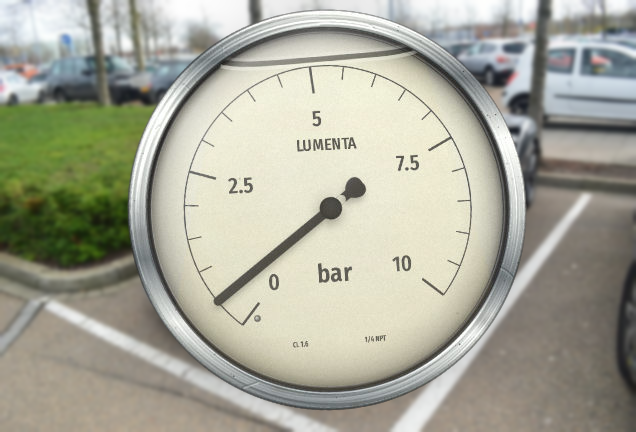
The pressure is {"value": 0.5, "unit": "bar"}
